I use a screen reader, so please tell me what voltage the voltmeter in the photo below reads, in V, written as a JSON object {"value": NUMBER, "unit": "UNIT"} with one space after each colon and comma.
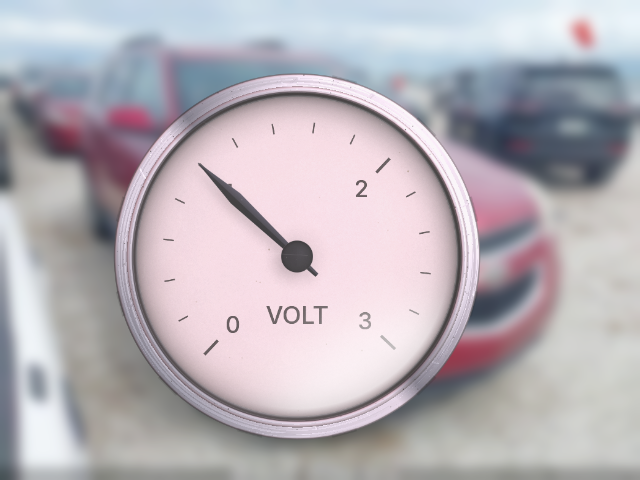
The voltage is {"value": 1, "unit": "V"}
